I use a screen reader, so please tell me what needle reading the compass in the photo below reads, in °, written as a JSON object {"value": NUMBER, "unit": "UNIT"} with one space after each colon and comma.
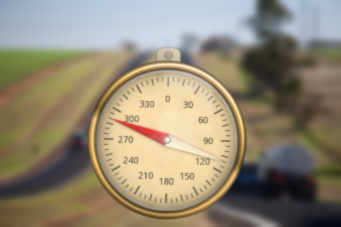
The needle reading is {"value": 290, "unit": "°"}
